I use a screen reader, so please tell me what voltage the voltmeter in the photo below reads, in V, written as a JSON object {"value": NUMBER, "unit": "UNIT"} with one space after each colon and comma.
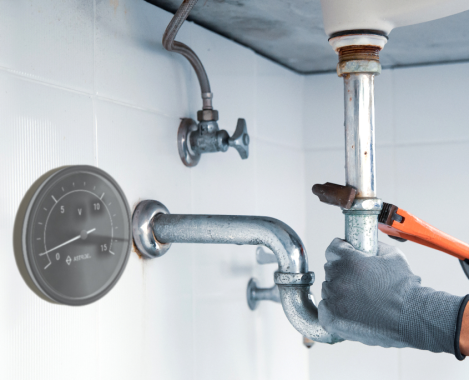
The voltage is {"value": 1, "unit": "V"}
